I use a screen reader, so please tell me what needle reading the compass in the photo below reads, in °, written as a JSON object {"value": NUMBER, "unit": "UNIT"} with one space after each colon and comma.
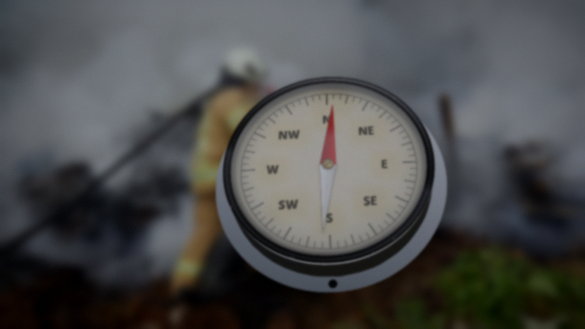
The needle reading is {"value": 5, "unit": "°"}
